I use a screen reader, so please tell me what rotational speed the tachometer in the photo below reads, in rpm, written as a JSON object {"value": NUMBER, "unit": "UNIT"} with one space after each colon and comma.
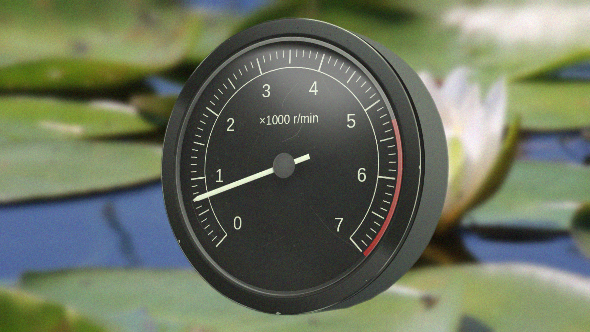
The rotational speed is {"value": 700, "unit": "rpm"}
